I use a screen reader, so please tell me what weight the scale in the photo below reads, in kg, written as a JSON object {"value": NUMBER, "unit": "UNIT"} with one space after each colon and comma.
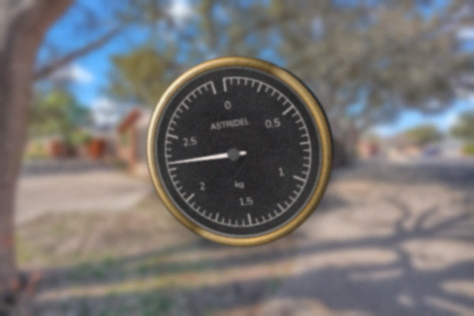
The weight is {"value": 2.3, "unit": "kg"}
